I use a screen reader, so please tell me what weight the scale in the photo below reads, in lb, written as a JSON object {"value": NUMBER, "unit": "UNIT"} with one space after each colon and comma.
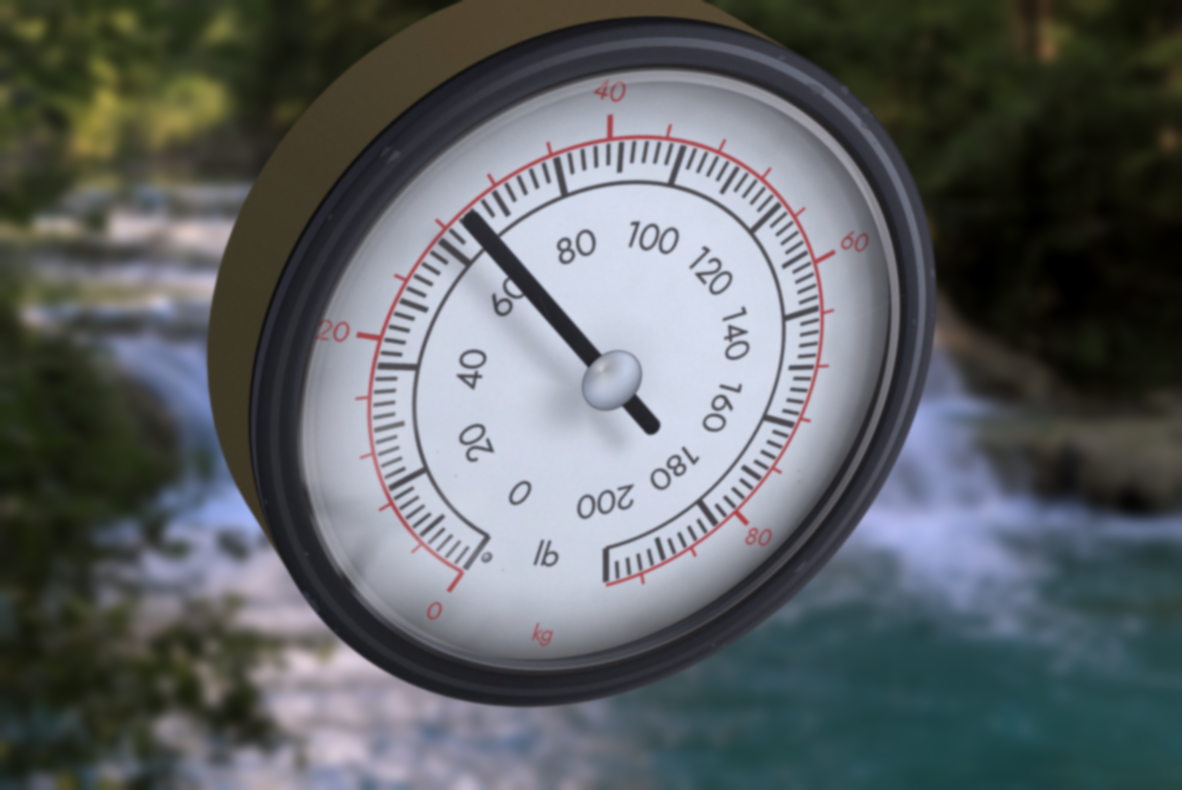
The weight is {"value": 65, "unit": "lb"}
